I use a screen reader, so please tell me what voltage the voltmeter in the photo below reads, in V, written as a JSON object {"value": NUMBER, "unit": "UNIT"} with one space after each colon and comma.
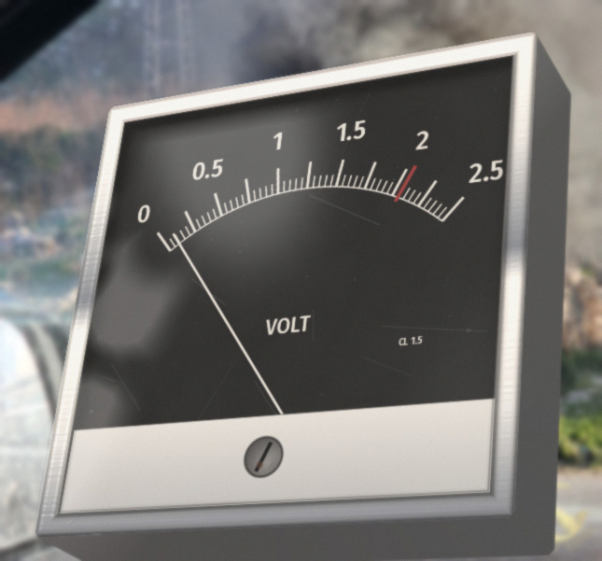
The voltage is {"value": 0.1, "unit": "V"}
